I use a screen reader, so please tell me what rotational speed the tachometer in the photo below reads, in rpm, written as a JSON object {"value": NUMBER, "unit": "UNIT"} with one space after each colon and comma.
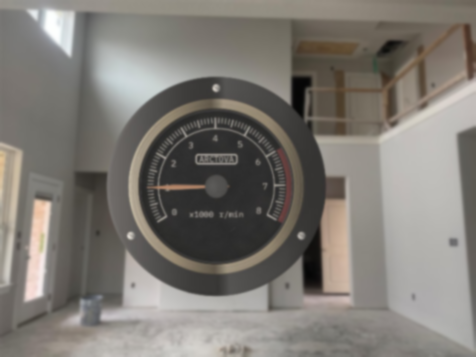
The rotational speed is {"value": 1000, "unit": "rpm"}
